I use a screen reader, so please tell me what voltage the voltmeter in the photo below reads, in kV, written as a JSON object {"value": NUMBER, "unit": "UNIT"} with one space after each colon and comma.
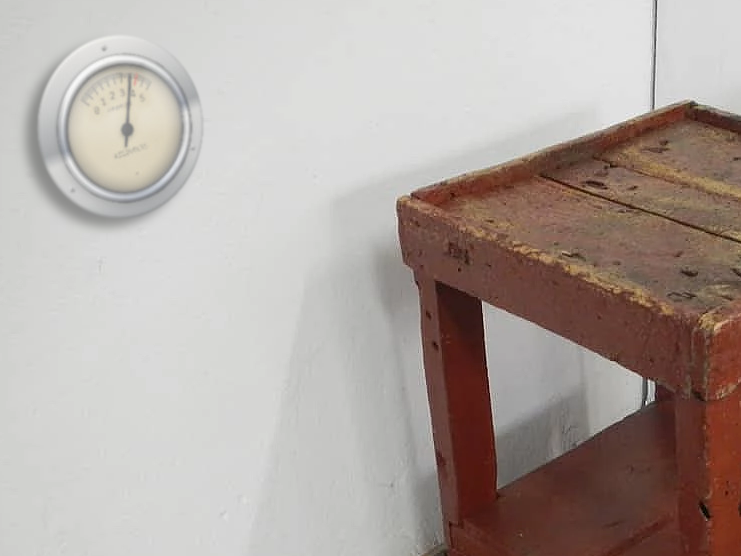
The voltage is {"value": 3.5, "unit": "kV"}
